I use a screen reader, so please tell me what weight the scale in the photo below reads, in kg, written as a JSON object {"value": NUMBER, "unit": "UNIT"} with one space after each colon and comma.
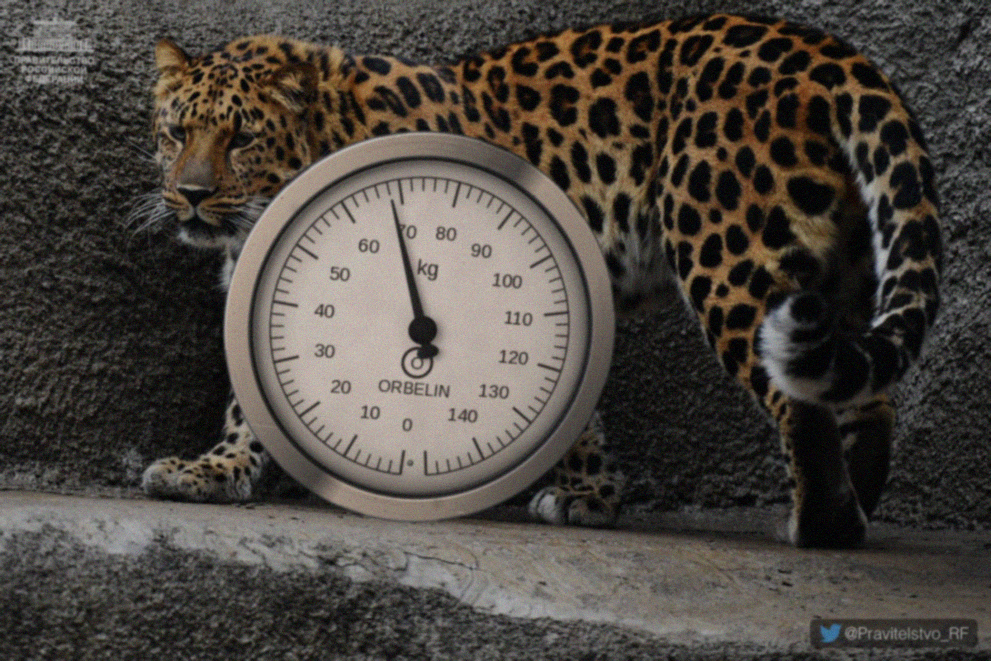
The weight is {"value": 68, "unit": "kg"}
